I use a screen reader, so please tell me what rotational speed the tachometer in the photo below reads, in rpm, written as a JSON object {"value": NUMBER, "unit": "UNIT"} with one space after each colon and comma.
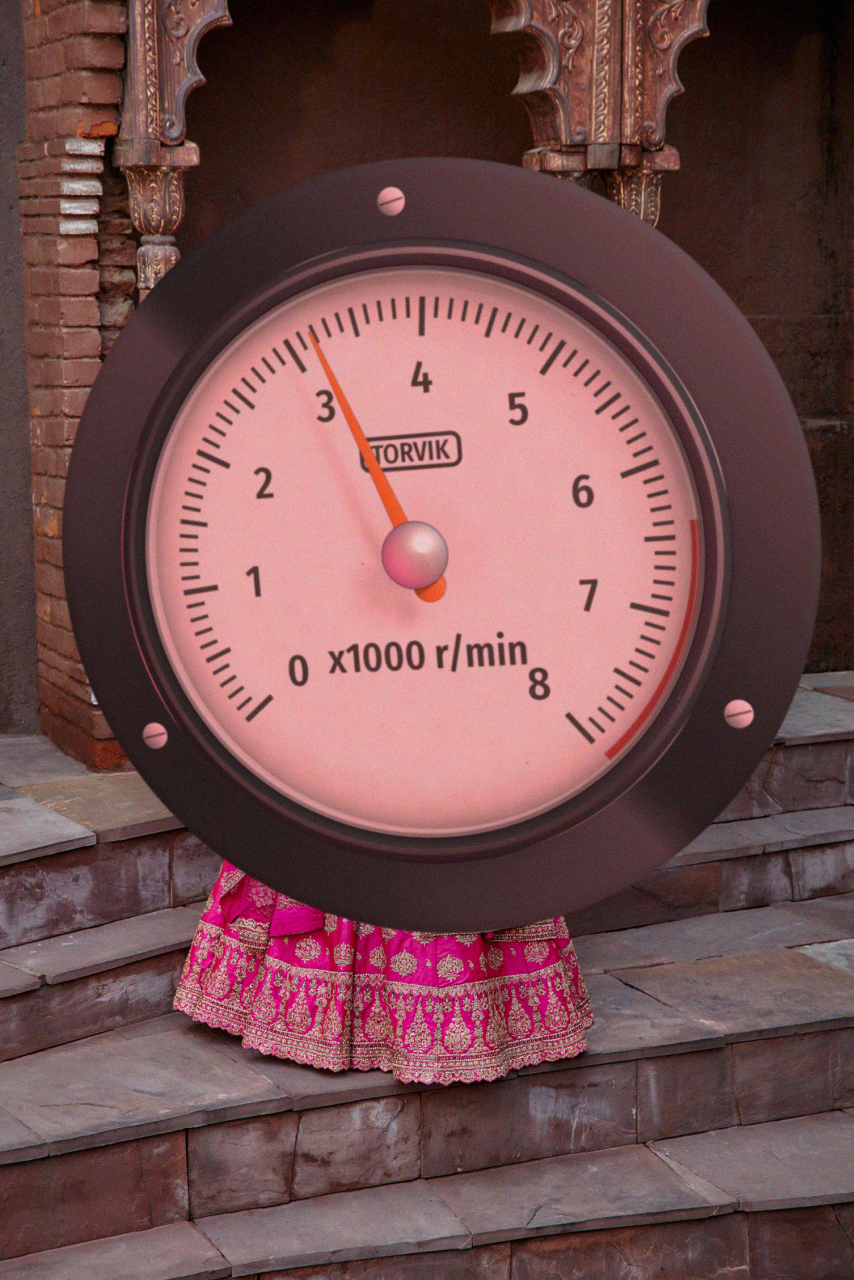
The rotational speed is {"value": 3200, "unit": "rpm"}
